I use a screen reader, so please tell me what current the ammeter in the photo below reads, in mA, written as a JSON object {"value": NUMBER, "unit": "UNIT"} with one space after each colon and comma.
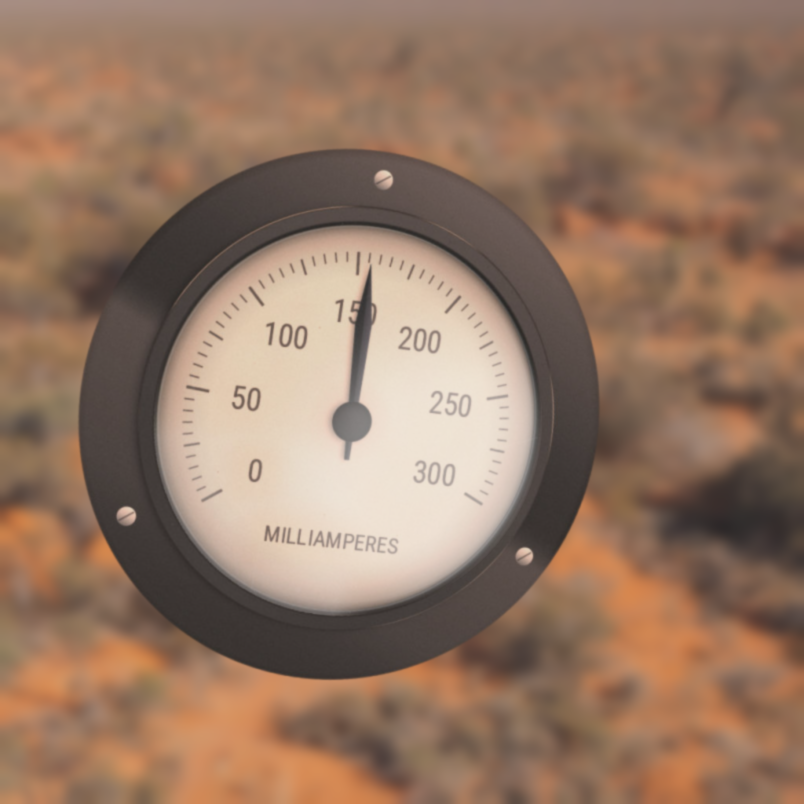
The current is {"value": 155, "unit": "mA"}
